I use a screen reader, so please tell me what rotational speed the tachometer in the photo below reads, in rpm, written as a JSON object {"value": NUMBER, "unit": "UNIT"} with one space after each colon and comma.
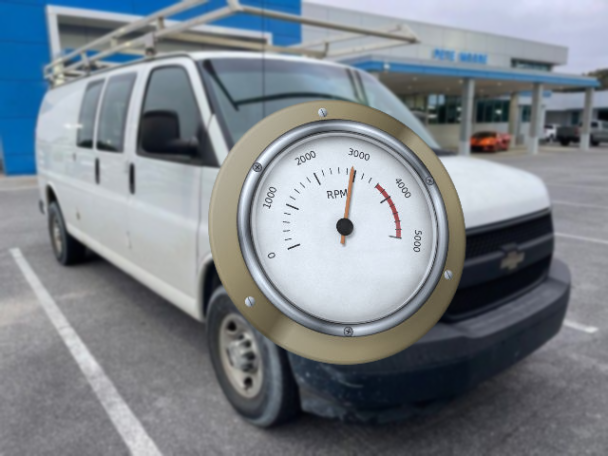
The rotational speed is {"value": 2900, "unit": "rpm"}
